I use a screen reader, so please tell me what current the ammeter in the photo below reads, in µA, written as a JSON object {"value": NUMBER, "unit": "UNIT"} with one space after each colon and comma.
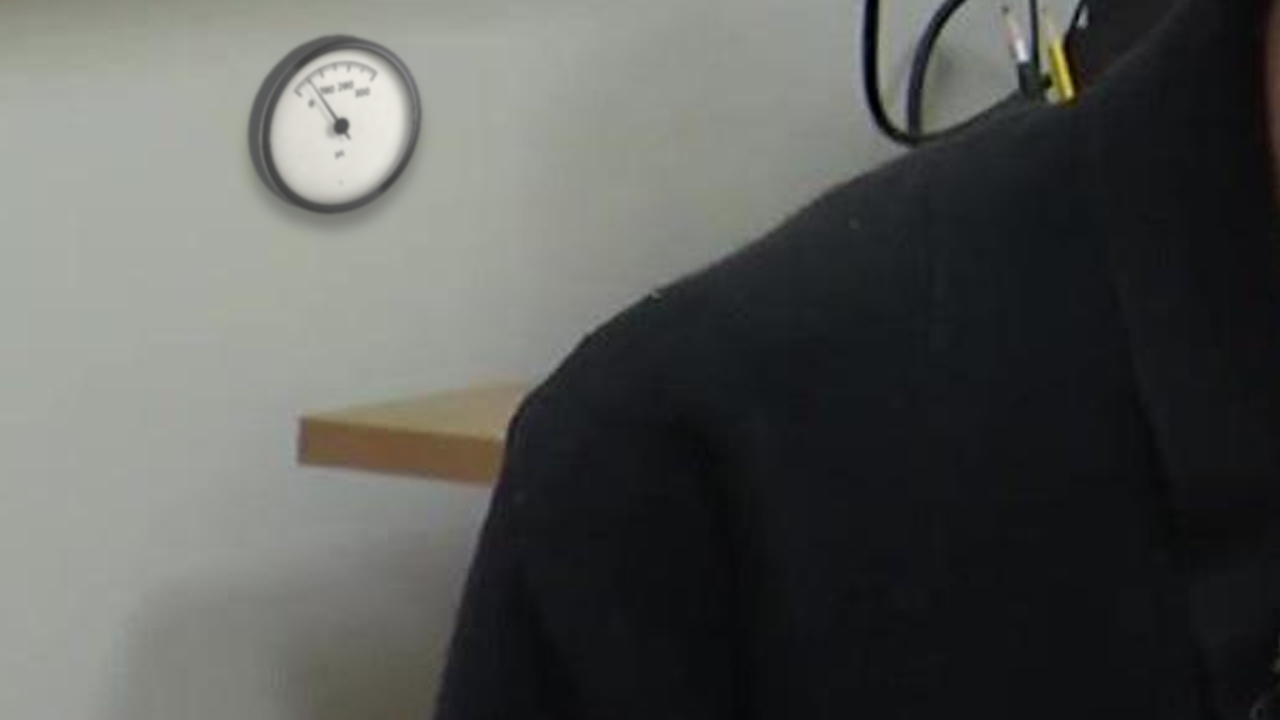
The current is {"value": 50, "unit": "µA"}
